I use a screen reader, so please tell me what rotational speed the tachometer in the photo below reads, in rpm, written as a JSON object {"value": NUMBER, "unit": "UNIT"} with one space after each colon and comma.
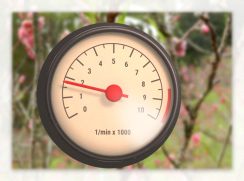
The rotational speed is {"value": 1750, "unit": "rpm"}
